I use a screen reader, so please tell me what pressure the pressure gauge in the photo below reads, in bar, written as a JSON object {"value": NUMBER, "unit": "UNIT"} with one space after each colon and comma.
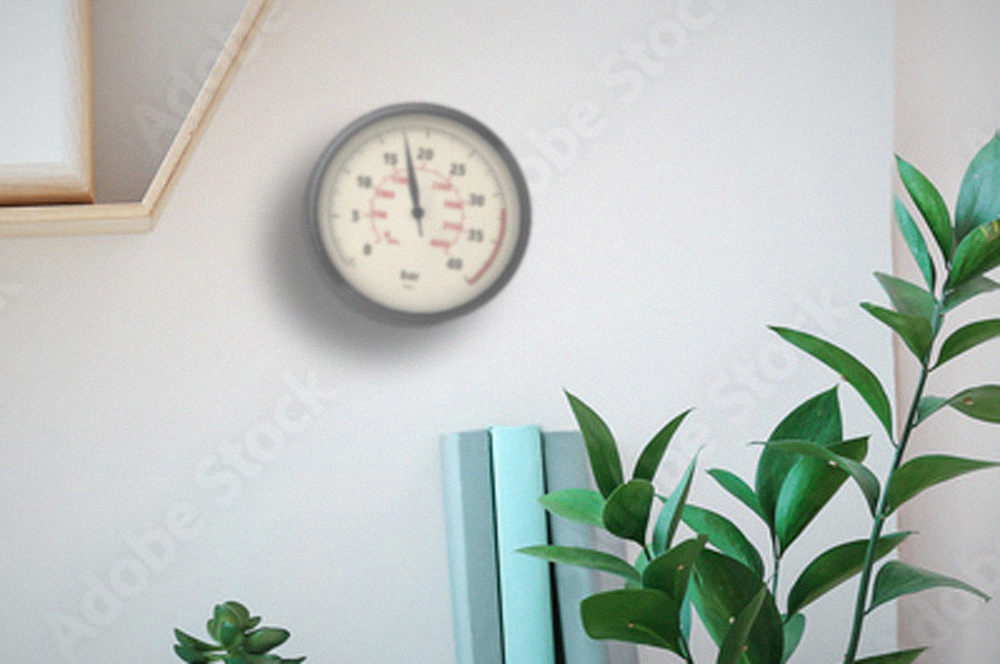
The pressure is {"value": 17.5, "unit": "bar"}
